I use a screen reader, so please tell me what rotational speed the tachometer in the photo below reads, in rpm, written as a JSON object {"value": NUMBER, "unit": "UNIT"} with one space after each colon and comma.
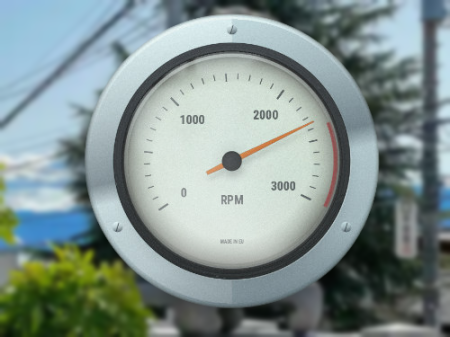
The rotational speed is {"value": 2350, "unit": "rpm"}
